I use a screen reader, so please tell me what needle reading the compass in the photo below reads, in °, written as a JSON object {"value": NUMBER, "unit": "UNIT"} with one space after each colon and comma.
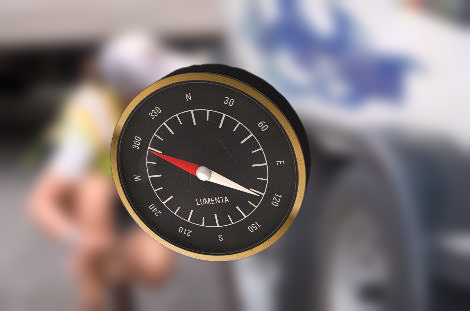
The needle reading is {"value": 300, "unit": "°"}
